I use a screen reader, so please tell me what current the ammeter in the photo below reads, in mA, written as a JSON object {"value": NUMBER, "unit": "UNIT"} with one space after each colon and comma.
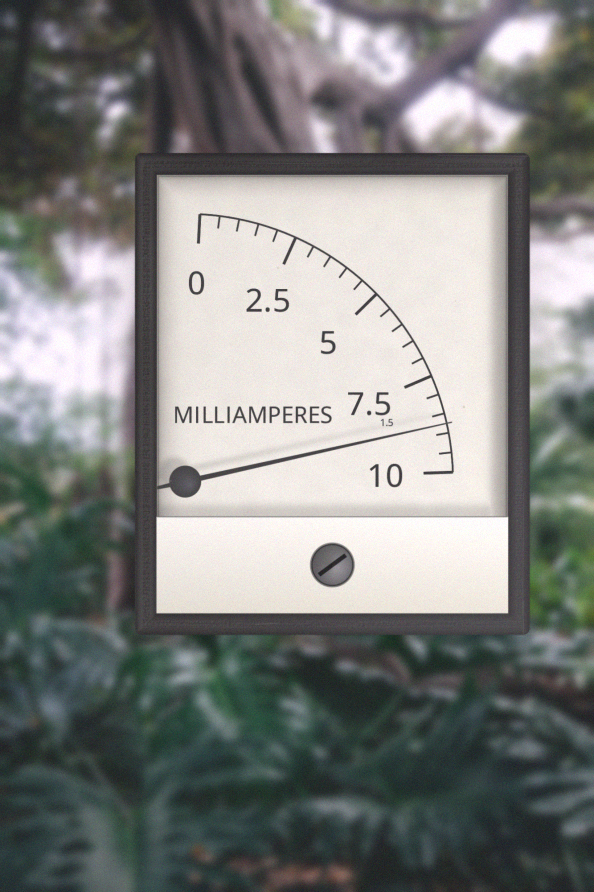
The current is {"value": 8.75, "unit": "mA"}
